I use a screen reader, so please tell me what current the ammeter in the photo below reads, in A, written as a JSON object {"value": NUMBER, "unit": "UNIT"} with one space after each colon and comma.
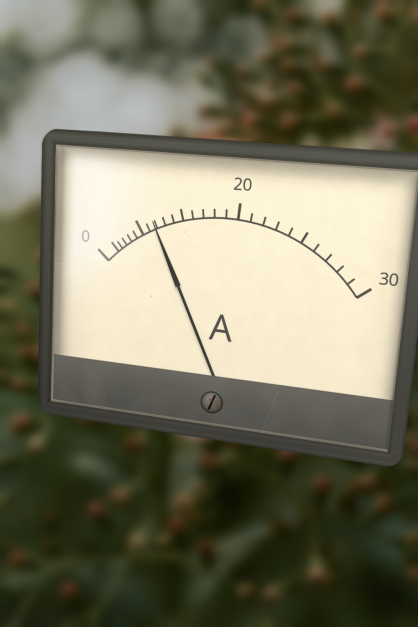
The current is {"value": 12, "unit": "A"}
